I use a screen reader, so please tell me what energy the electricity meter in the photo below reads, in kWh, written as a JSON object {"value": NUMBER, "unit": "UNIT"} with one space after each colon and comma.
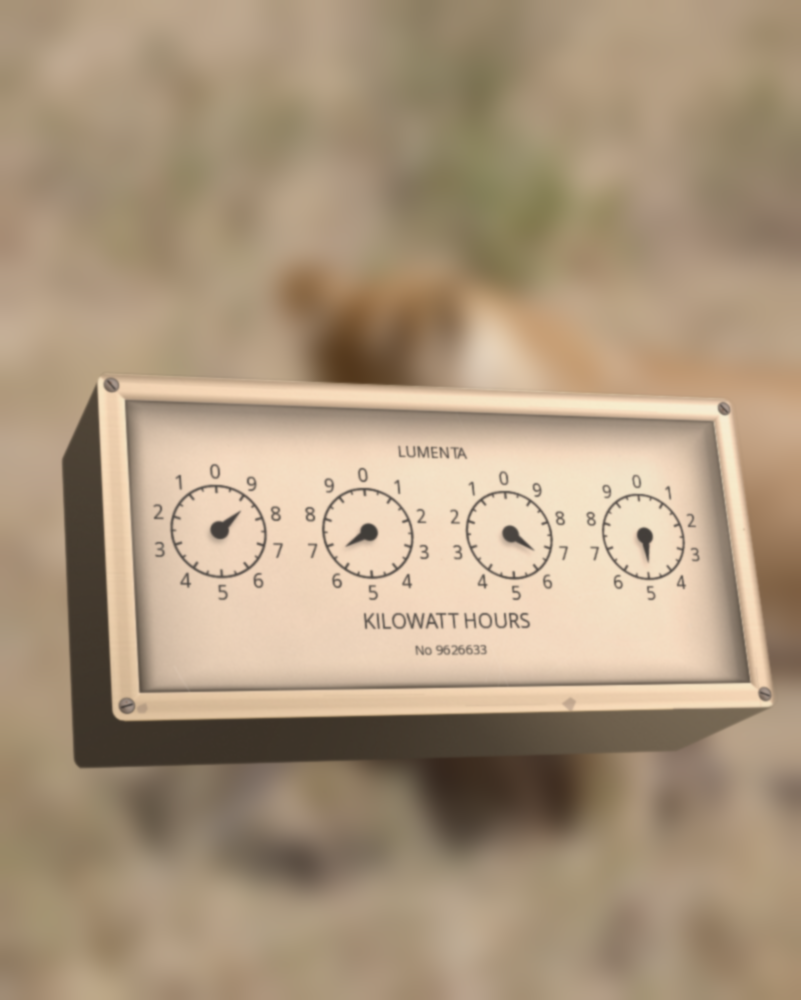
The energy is {"value": 8665, "unit": "kWh"}
